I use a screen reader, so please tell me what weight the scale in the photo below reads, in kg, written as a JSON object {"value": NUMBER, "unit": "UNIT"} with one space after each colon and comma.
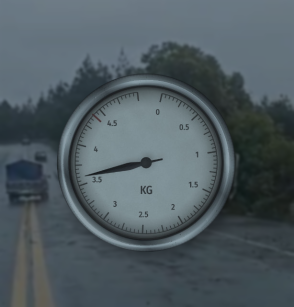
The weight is {"value": 3.6, "unit": "kg"}
